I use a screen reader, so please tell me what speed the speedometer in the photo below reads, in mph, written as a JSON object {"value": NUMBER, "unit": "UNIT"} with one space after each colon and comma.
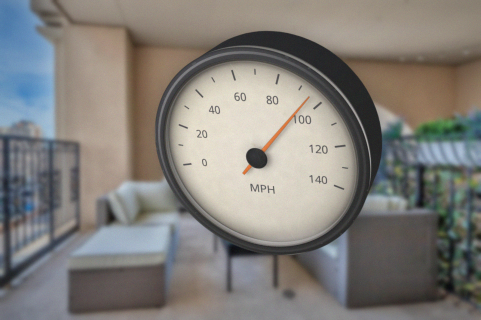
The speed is {"value": 95, "unit": "mph"}
